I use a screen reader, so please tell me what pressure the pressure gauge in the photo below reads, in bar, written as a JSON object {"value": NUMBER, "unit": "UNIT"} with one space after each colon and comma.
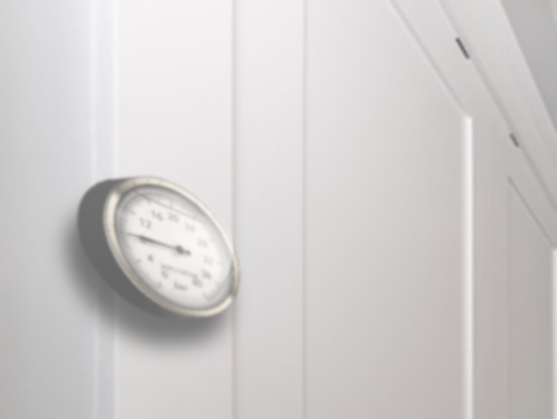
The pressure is {"value": 8, "unit": "bar"}
